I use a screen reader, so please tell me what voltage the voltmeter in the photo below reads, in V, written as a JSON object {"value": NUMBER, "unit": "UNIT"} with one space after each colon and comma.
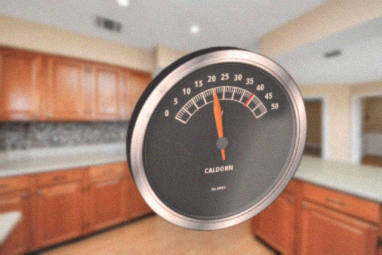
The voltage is {"value": 20, "unit": "V"}
